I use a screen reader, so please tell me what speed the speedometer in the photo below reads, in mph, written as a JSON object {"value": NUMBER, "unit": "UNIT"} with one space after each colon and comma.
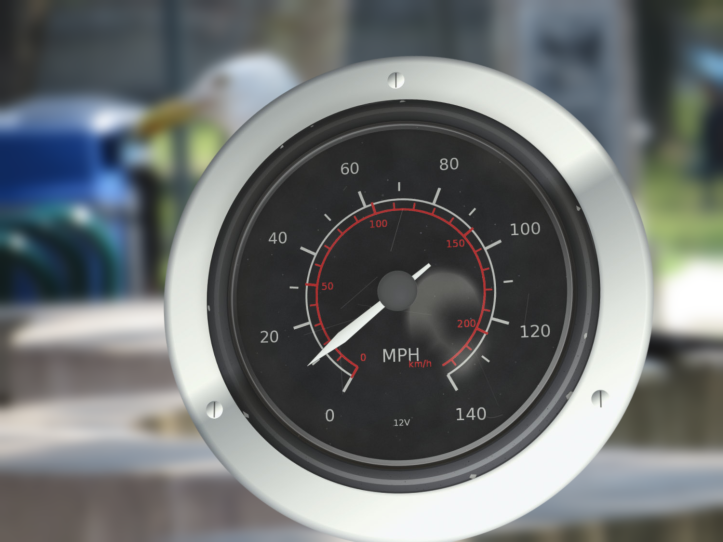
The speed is {"value": 10, "unit": "mph"}
